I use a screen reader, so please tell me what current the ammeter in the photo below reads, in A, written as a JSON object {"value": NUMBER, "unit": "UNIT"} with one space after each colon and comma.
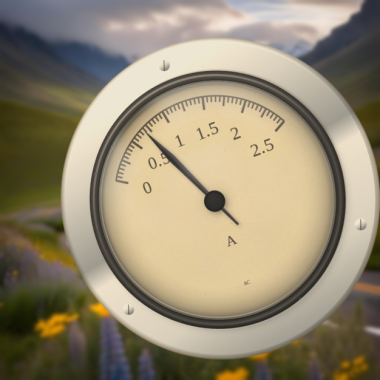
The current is {"value": 0.7, "unit": "A"}
